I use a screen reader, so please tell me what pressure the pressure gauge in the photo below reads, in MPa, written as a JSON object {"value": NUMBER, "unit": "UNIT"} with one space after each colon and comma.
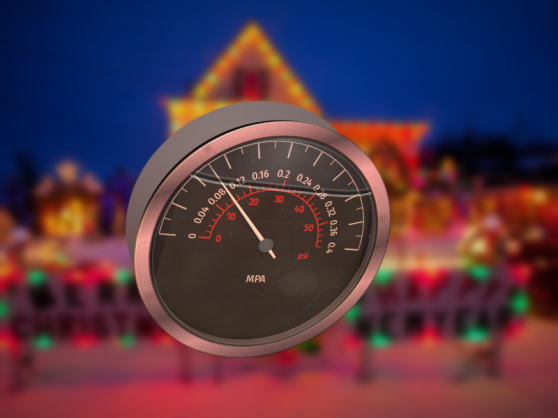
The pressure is {"value": 0.1, "unit": "MPa"}
